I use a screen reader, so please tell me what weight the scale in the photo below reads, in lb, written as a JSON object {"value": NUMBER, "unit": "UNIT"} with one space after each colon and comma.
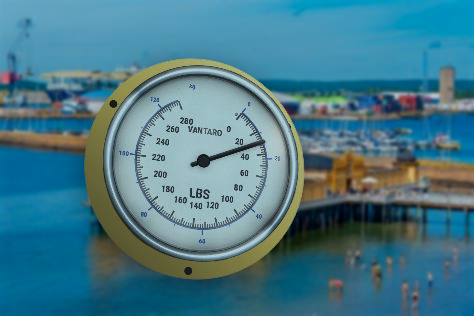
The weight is {"value": 30, "unit": "lb"}
